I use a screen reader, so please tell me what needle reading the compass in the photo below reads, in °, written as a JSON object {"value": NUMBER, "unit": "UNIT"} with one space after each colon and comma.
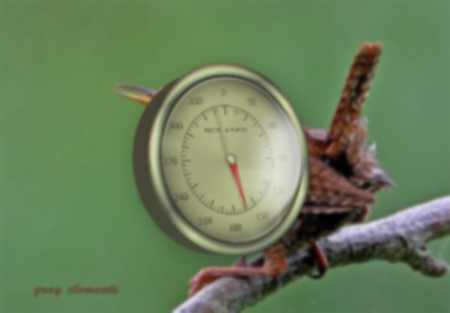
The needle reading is {"value": 165, "unit": "°"}
